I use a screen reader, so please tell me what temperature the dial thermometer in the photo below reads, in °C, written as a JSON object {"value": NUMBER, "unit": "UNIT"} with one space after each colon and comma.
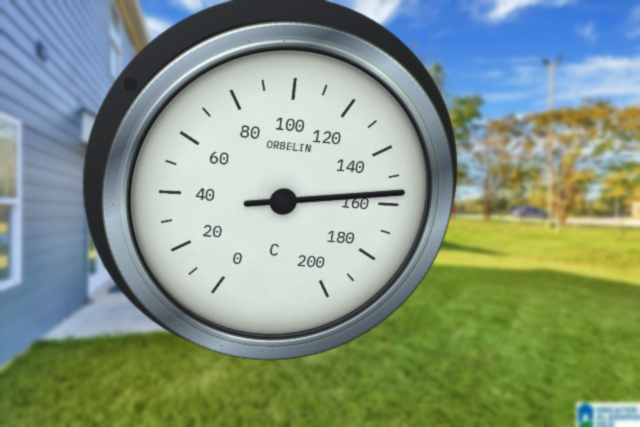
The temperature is {"value": 155, "unit": "°C"}
